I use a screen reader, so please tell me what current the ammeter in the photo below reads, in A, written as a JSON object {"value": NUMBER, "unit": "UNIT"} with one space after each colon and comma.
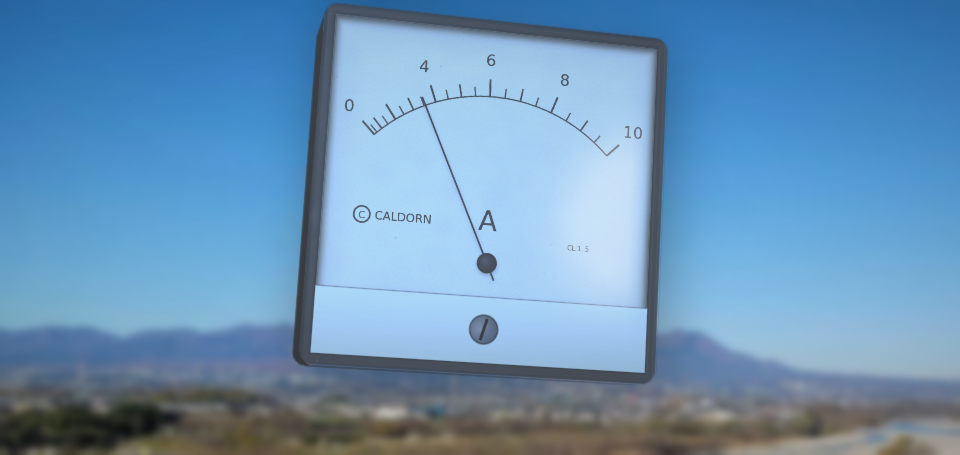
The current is {"value": 3.5, "unit": "A"}
